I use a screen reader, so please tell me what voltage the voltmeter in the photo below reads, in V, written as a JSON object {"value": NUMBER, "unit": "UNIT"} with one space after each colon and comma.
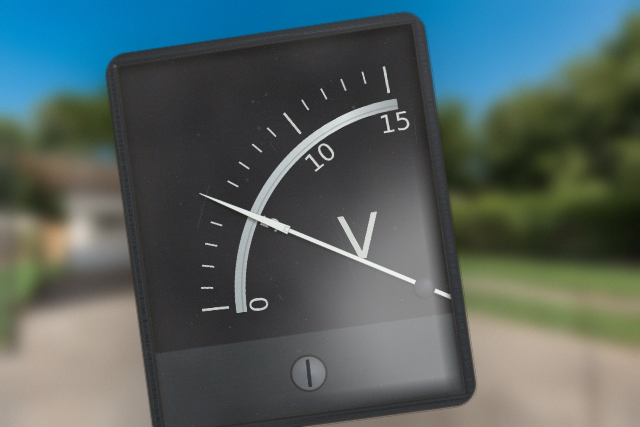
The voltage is {"value": 5, "unit": "V"}
